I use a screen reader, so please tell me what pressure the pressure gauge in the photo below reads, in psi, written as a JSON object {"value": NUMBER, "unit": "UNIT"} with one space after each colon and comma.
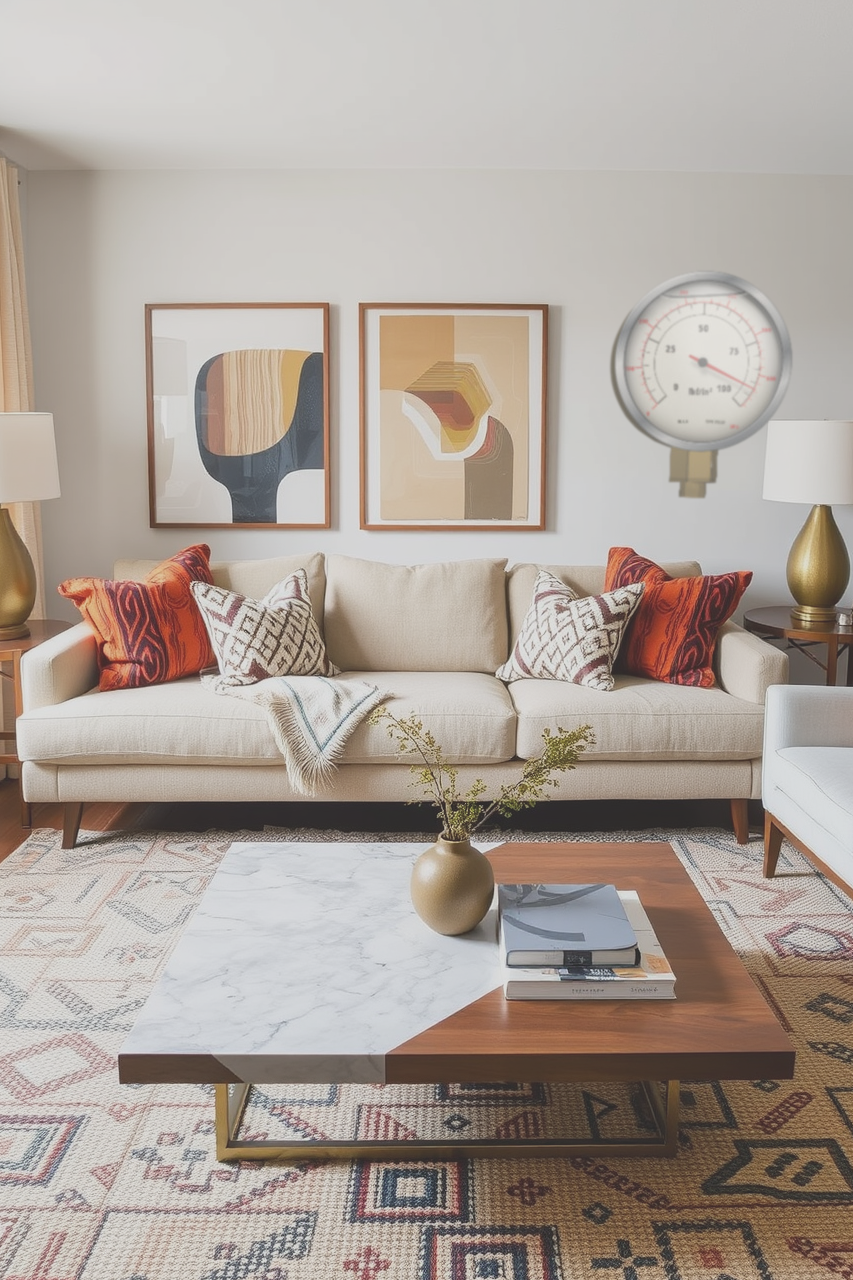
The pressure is {"value": 92.5, "unit": "psi"}
